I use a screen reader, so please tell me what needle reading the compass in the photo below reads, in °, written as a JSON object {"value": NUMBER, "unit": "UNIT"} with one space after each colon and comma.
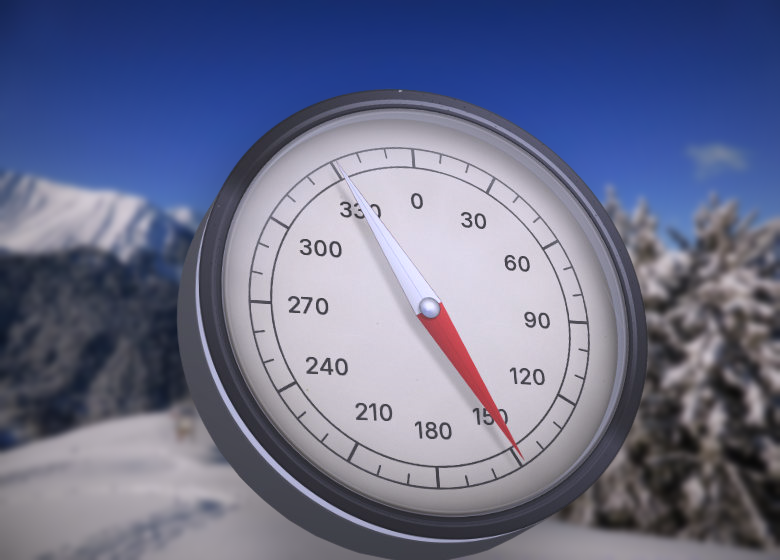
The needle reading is {"value": 150, "unit": "°"}
